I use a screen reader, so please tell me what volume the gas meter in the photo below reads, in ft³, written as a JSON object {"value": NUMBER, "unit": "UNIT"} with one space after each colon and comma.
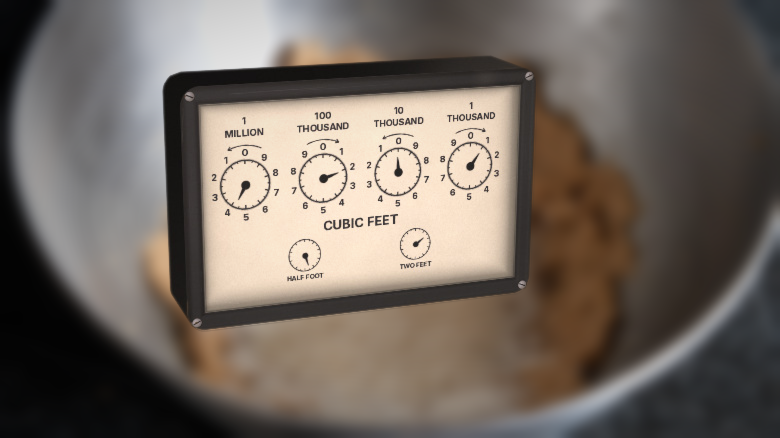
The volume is {"value": 420100, "unit": "ft³"}
